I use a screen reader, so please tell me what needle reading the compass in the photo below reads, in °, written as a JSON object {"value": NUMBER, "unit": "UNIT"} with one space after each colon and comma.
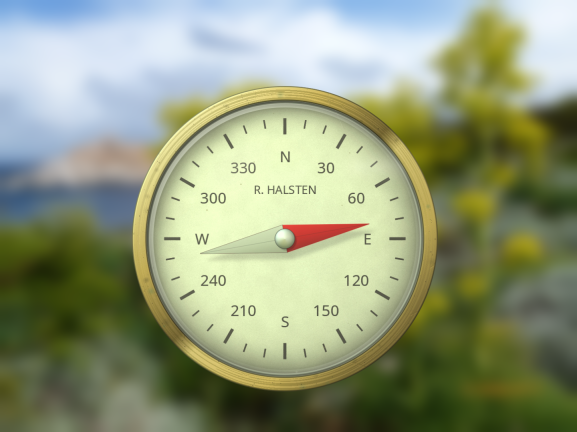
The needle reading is {"value": 80, "unit": "°"}
